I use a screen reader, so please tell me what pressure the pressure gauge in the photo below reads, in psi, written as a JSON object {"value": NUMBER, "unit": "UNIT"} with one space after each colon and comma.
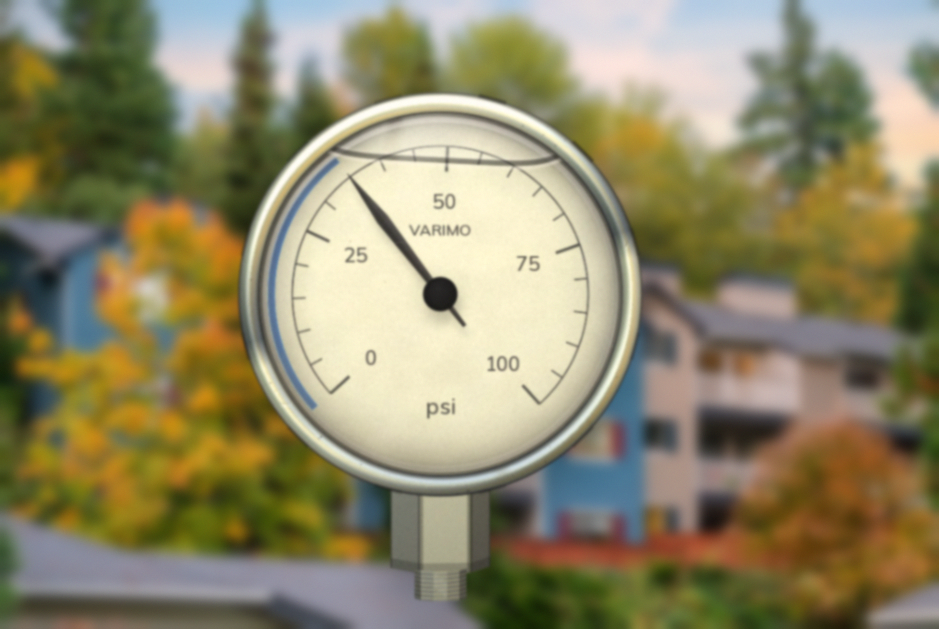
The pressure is {"value": 35, "unit": "psi"}
